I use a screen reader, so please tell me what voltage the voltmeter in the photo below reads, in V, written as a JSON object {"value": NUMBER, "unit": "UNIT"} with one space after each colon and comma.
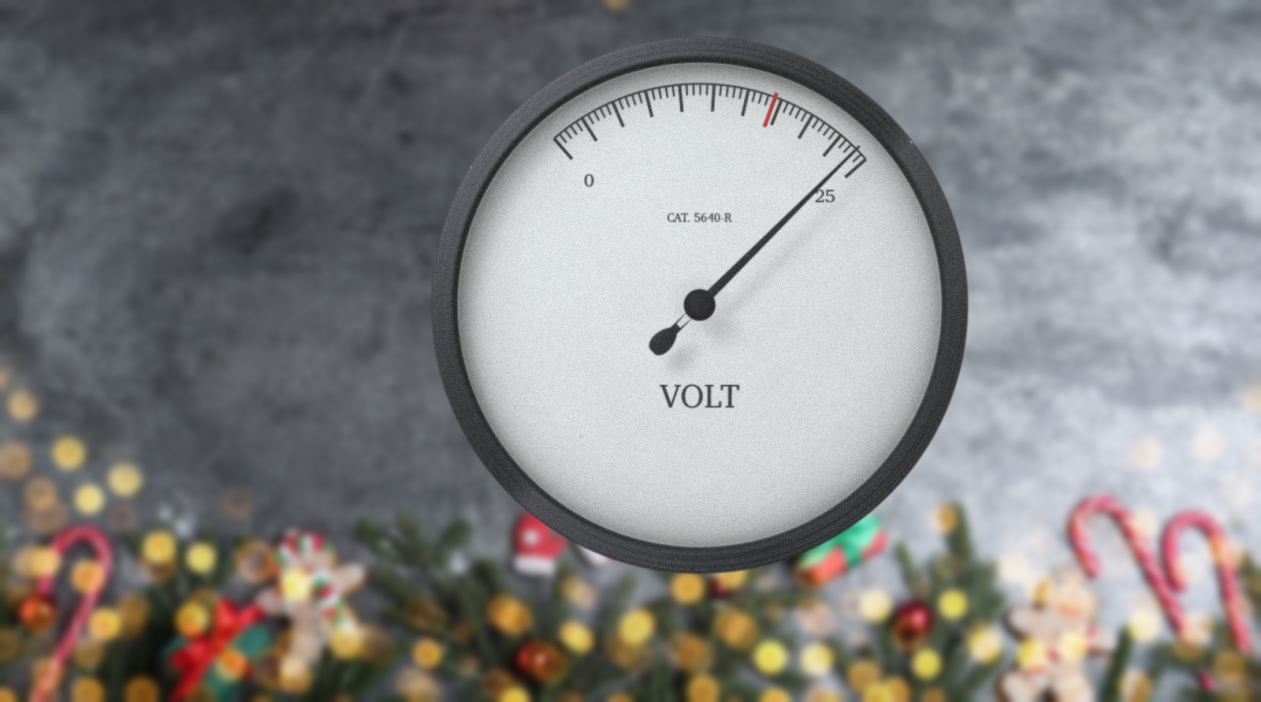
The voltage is {"value": 24, "unit": "V"}
